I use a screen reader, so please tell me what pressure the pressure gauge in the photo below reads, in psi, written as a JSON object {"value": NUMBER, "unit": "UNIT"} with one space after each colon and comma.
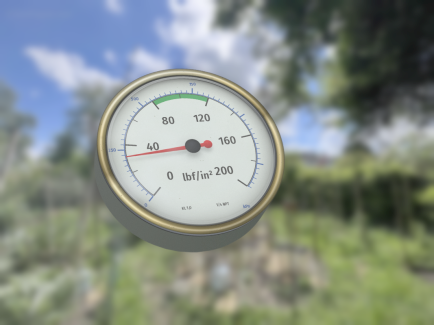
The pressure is {"value": 30, "unit": "psi"}
